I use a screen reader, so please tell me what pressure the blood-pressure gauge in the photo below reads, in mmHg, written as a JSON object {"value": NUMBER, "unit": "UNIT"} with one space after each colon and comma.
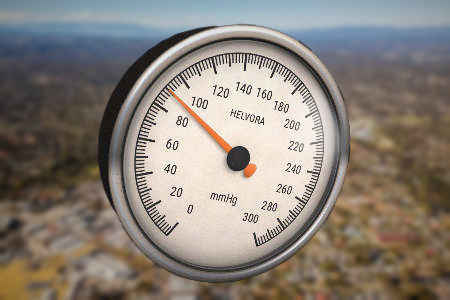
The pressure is {"value": 90, "unit": "mmHg"}
